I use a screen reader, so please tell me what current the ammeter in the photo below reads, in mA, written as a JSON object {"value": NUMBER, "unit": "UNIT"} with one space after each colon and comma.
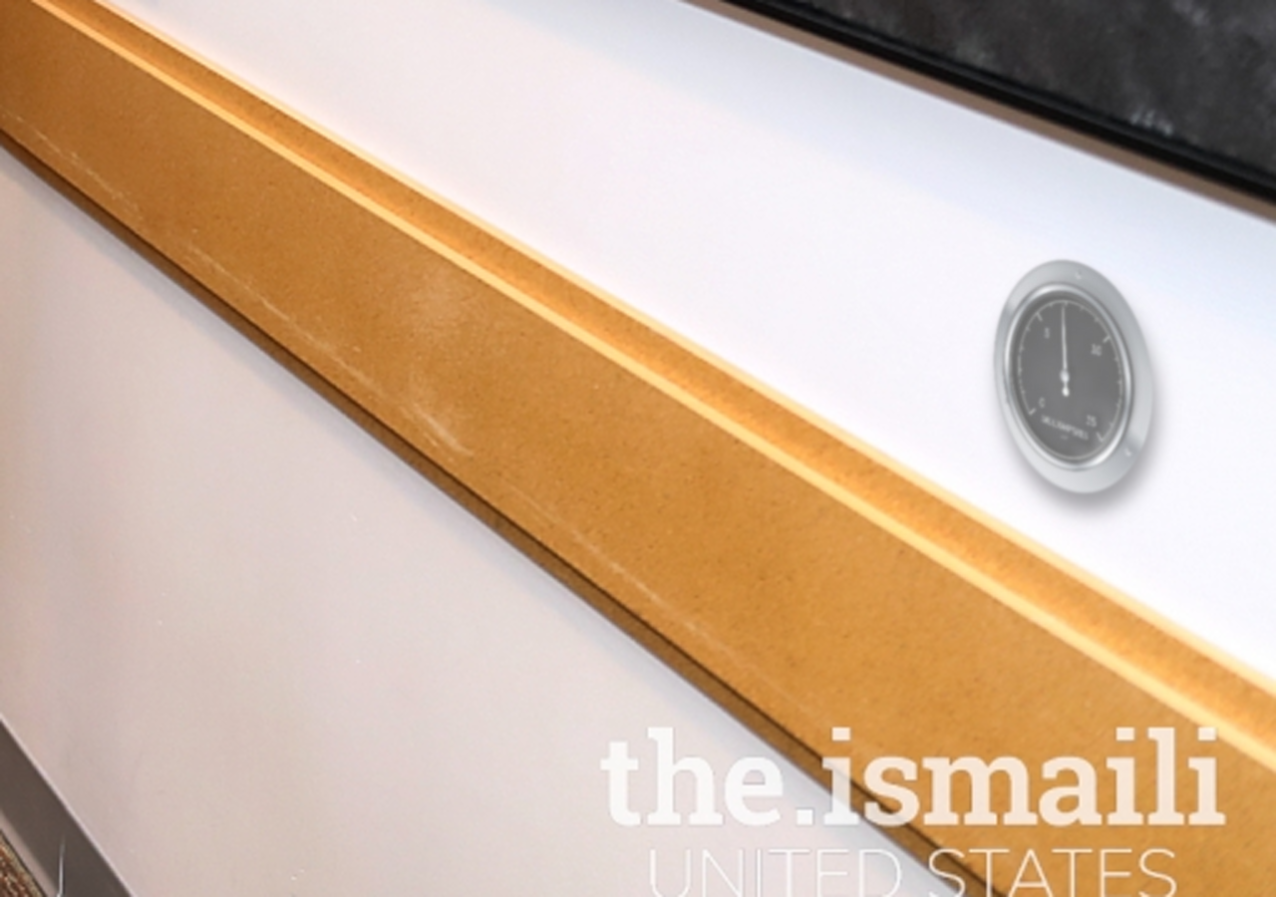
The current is {"value": 7, "unit": "mA"}
